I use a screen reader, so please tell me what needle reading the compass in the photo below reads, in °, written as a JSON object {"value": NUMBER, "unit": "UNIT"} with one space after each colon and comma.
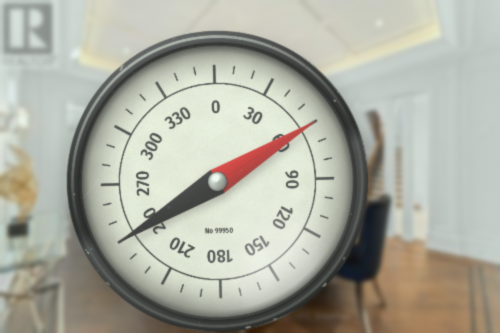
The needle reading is {"value": 60, "unit": "°"}
